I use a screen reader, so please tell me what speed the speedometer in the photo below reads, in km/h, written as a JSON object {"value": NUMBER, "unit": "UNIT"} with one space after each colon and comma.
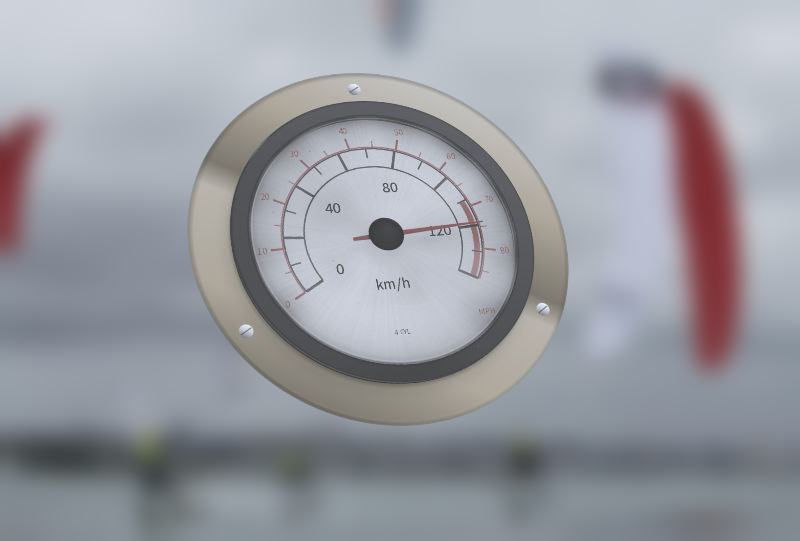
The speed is {"value": 120, "unit": "km/h"}
